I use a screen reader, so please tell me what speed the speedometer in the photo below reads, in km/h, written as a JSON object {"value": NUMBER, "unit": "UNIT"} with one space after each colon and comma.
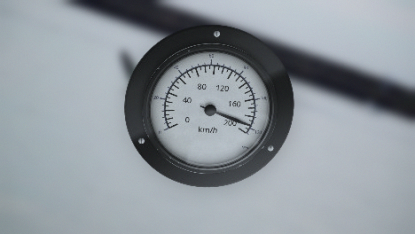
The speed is {"value": 190, "unit": "km/h"}
